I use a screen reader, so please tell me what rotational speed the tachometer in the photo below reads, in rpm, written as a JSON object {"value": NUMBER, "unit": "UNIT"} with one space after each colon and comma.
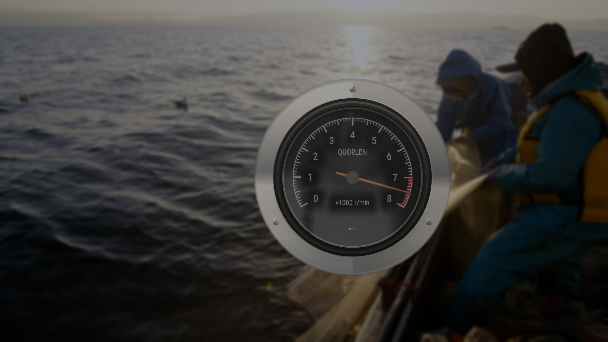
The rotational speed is {"value": 7500, "unit": "rpm"}
